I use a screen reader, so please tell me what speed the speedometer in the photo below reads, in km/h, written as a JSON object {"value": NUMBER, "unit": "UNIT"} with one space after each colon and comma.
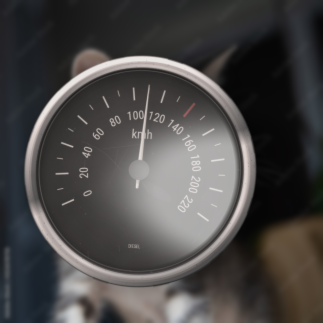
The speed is {"value": 110, "unit": "km/h"}
